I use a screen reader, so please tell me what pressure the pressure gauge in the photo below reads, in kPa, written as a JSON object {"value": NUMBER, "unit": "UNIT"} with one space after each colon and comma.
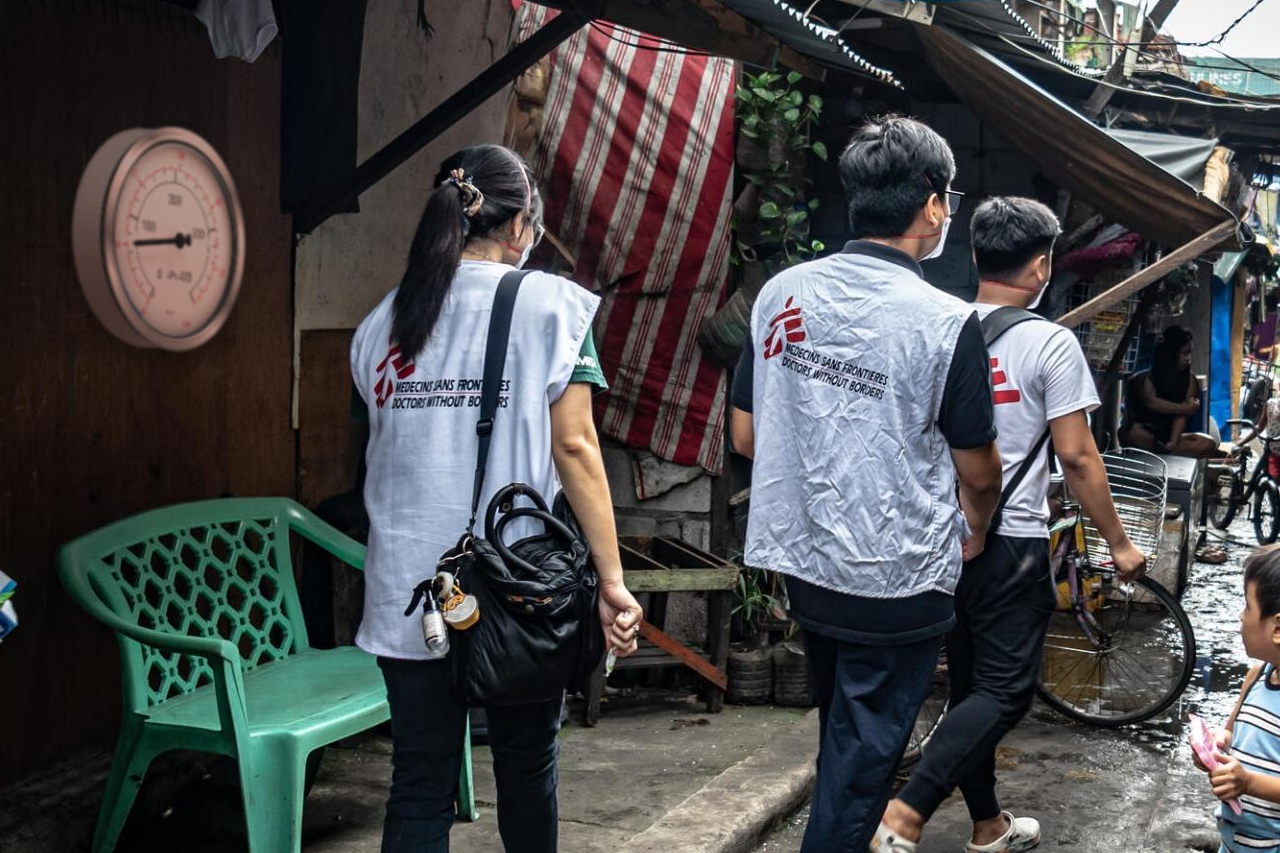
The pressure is {"value": 70, "unit": "kPa"}
